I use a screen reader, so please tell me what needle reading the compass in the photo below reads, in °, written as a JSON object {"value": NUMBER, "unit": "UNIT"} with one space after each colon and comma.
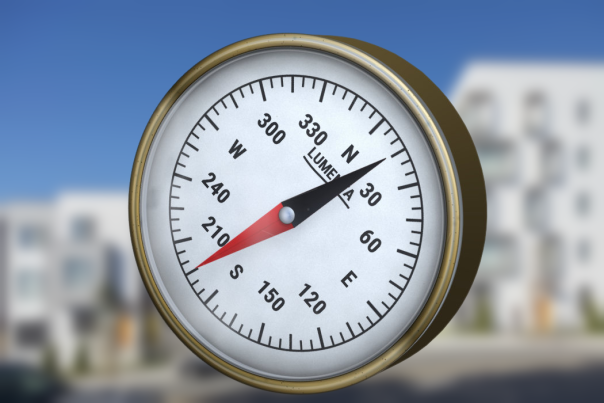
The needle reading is {"value": 195, "unit": "°"}
